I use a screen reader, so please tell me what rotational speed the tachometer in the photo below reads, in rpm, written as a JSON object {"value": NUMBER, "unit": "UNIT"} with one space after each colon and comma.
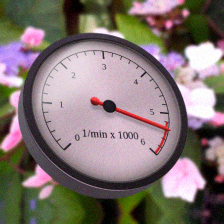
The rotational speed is {"value": 5400, "unit": "rpm"}
